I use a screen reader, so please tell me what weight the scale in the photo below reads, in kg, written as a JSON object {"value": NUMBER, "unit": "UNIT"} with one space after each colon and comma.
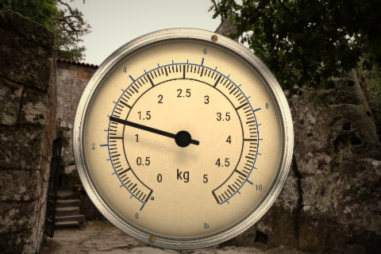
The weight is {"value": 1.25, "unit": "kg"}
